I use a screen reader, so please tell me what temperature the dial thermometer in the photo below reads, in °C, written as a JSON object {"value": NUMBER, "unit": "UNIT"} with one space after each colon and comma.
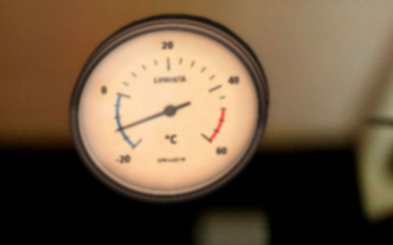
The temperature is {"value": -12, "unit": "°C"}
